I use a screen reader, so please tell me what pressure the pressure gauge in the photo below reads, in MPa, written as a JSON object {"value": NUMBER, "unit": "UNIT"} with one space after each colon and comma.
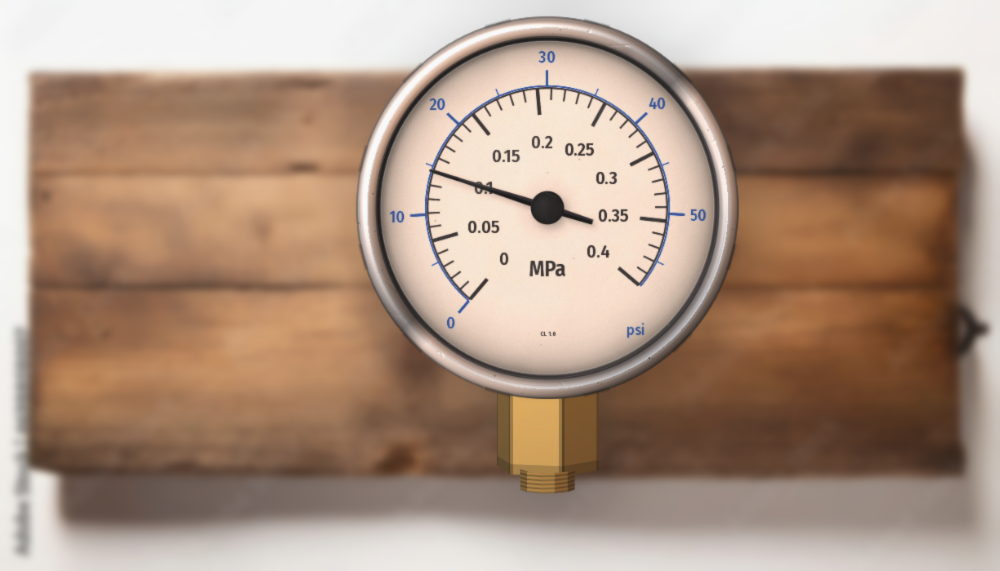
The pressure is {"value": 0.1, "unit": "MPa"}
